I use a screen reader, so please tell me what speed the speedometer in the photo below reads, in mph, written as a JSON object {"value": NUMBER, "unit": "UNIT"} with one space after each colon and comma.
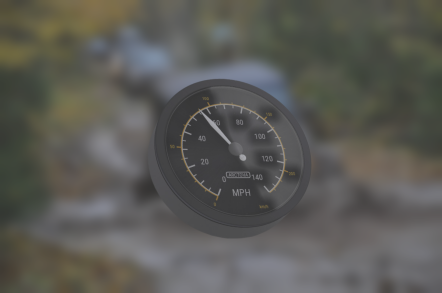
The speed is {"value": 55, "unit": "mph"}
